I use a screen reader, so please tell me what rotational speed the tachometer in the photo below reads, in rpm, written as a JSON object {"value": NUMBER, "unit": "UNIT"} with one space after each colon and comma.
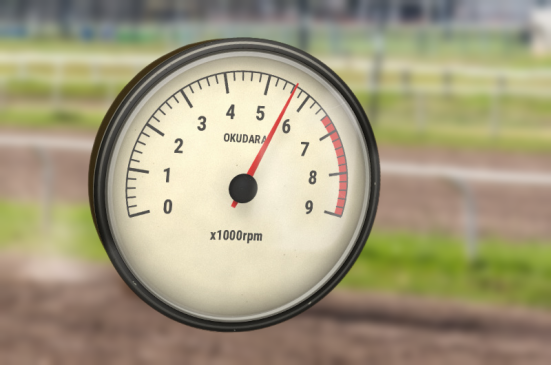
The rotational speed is {"value": 5600, "unit": "rpm"}
